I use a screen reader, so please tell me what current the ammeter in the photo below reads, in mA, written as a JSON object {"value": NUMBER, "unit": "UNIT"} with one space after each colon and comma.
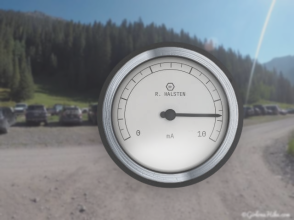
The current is {"value": 8.75, "unit": "mA"}
